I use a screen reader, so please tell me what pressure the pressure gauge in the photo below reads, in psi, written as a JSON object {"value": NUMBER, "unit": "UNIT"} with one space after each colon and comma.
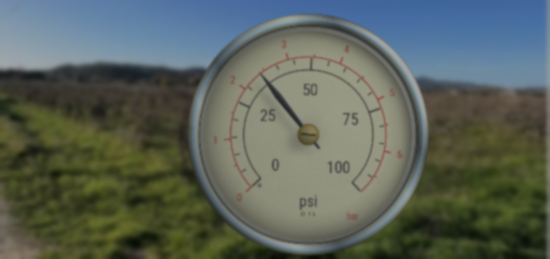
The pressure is {"value": 35, "unit": "psi"}
